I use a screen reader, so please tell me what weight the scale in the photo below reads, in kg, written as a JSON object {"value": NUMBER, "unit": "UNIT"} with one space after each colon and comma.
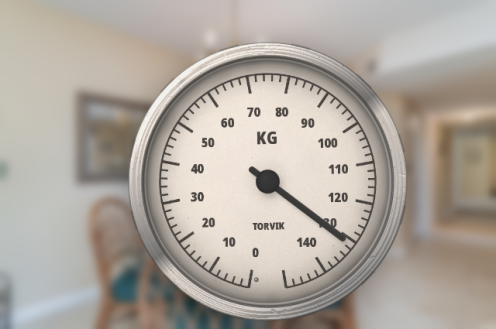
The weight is {"value": 131, "unit": "kg"}
